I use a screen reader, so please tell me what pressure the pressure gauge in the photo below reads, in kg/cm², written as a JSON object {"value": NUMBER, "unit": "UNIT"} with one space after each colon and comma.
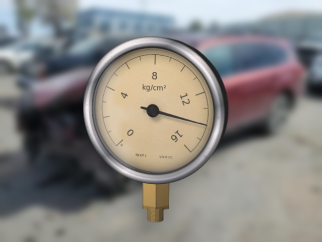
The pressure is {"value": 14, "unit": "kg/cm²"}
